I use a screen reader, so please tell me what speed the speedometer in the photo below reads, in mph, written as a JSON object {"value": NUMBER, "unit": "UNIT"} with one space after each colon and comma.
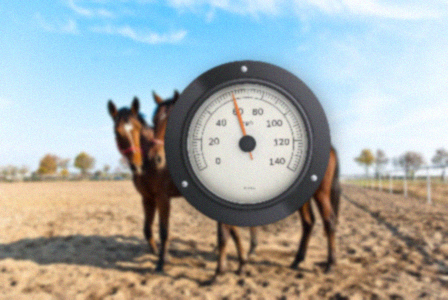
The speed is {"value": 60, "unit": "mph"}
